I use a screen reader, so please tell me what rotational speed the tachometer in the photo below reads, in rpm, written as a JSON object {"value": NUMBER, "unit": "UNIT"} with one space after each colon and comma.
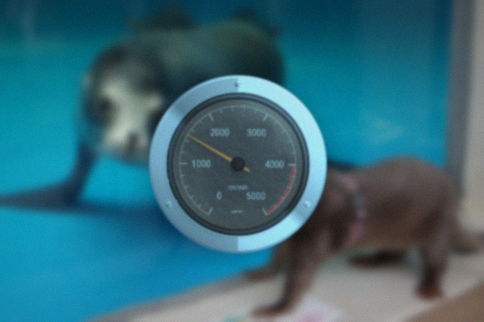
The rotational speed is {"value": 1500, "unit": "rpm"}
